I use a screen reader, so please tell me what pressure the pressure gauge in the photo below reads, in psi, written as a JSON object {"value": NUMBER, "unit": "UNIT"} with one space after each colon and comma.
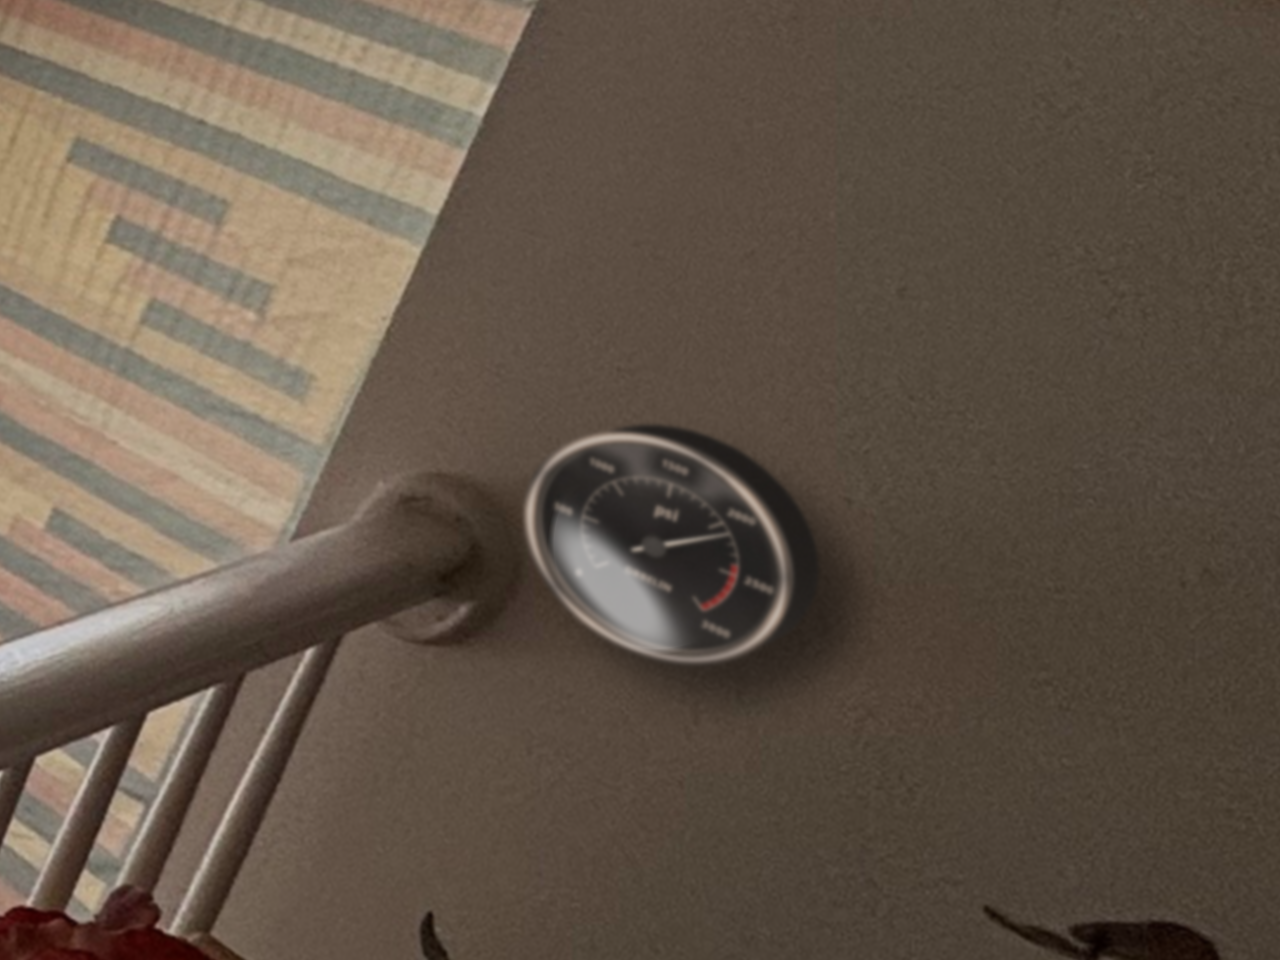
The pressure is {"value": 2100, "unit": "psi"}
